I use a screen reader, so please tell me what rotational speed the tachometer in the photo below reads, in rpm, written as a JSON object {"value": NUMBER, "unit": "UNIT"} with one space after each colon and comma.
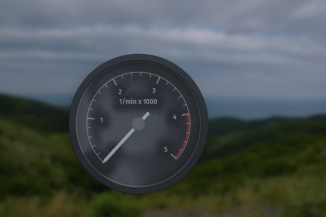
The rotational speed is {"value": 0, "unit": "rpm"}
